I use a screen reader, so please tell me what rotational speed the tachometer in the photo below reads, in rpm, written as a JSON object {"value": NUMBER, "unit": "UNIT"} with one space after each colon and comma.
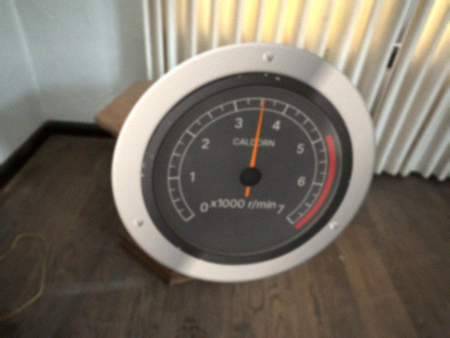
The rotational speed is {"value": 3500, "unit": "rpm"}
